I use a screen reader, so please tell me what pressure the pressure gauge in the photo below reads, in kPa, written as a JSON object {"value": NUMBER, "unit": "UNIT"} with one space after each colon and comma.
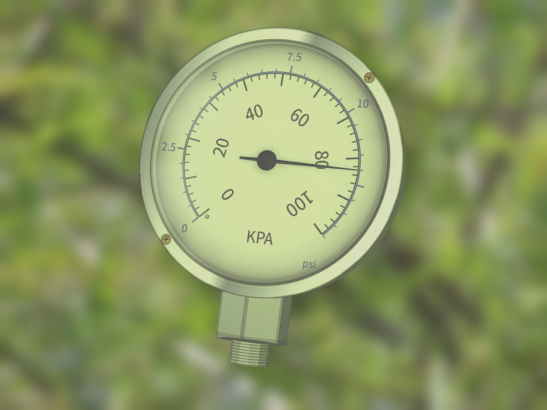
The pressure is {"value": 83, "unit": "kPa"}
